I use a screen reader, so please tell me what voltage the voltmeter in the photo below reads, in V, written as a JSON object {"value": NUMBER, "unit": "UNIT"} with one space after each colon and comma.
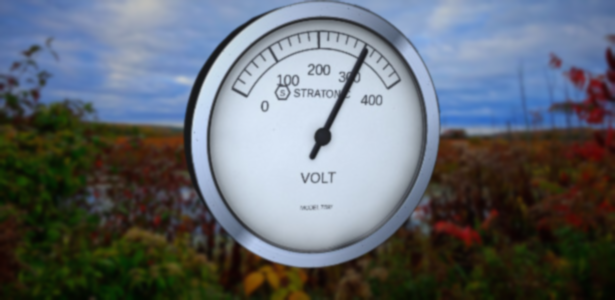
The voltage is {"value": 300, "unit": "V"}
